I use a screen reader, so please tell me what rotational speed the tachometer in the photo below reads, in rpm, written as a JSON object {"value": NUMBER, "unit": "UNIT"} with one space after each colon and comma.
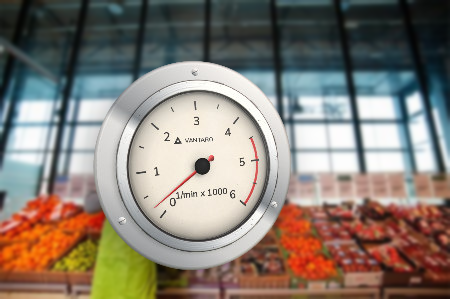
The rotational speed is {"value": 250, "unit": "rpm"}
